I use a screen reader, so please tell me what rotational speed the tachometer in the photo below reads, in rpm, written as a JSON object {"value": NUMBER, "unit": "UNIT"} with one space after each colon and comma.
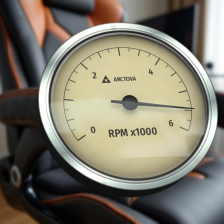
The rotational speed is {"value": 5500, "unit": "rpm"}
